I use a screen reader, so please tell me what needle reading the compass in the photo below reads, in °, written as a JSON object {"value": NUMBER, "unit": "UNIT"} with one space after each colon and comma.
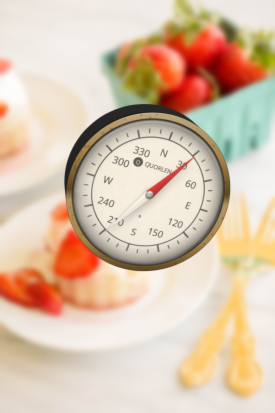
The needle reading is {"value": 30, "unit": "°"}
